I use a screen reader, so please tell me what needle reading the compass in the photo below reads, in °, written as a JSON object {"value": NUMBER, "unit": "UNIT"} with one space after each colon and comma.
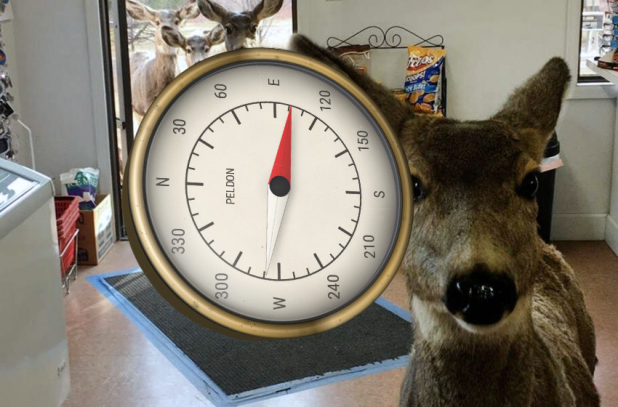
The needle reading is {"value": 100, "unit": "°"}
